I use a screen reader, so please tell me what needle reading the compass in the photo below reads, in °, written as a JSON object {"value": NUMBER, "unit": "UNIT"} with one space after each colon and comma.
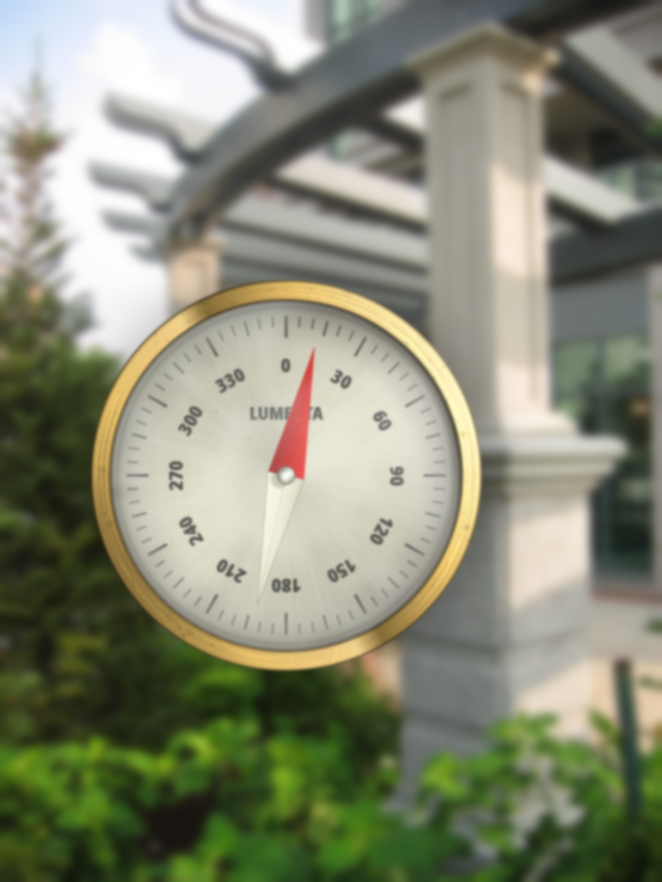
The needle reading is {"value": 12.5, "unit": "°"}
